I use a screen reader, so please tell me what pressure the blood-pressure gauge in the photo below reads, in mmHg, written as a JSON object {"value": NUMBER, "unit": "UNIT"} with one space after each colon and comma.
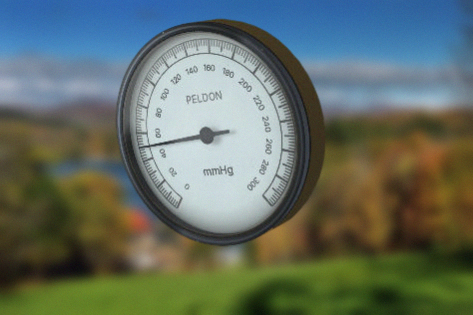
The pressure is {"value": 50, "unit": "mmHg"}
